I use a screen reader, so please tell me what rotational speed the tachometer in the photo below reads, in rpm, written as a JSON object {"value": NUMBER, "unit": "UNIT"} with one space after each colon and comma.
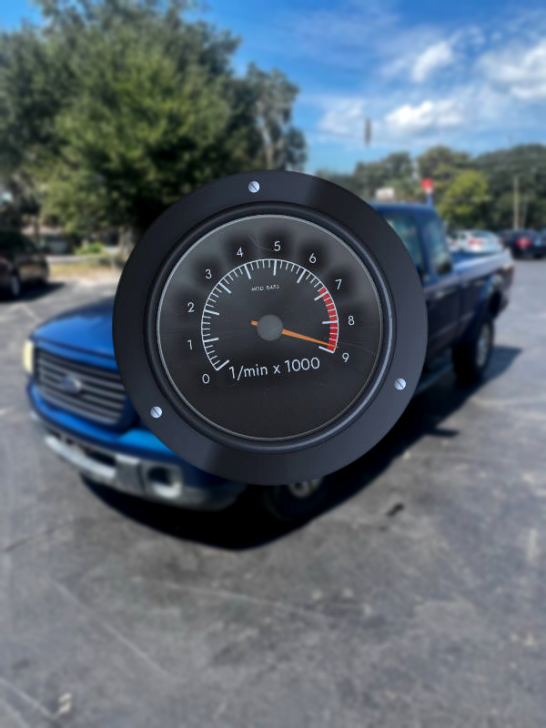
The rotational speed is {"value": 8800, "unit": "rpm"}
